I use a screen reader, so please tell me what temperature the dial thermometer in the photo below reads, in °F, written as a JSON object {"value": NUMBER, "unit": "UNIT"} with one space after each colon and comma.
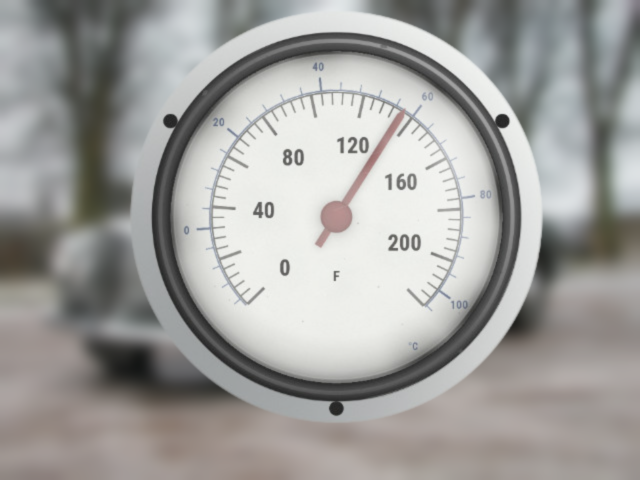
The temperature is {"value": 136, "unit": "°F"}
